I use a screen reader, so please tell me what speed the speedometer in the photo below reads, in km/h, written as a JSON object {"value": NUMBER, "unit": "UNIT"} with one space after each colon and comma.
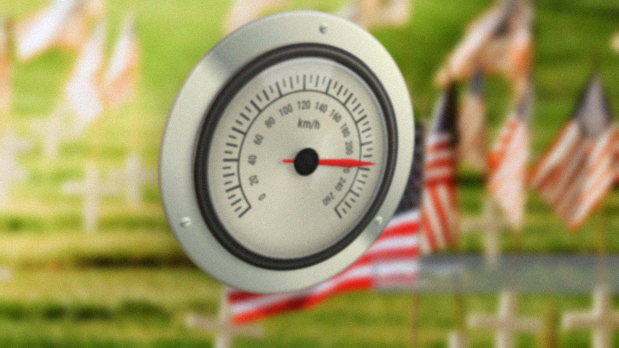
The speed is {"value": 215, "unit": "km/h"}
